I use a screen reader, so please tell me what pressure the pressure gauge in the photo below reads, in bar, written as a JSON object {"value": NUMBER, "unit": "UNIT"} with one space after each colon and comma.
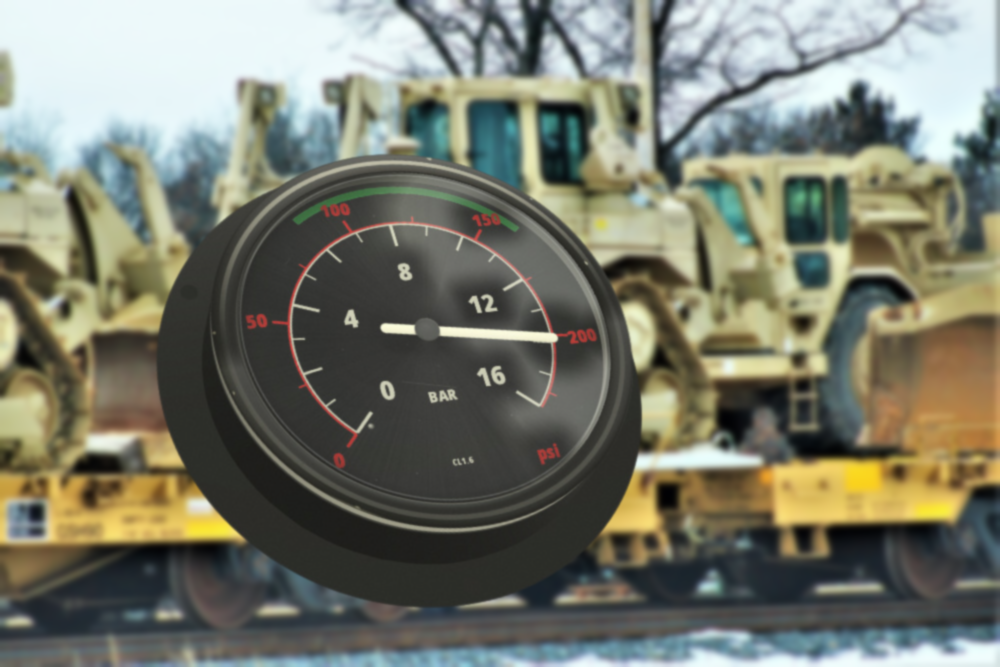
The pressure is {"value": 14, "unit": "bar"}
